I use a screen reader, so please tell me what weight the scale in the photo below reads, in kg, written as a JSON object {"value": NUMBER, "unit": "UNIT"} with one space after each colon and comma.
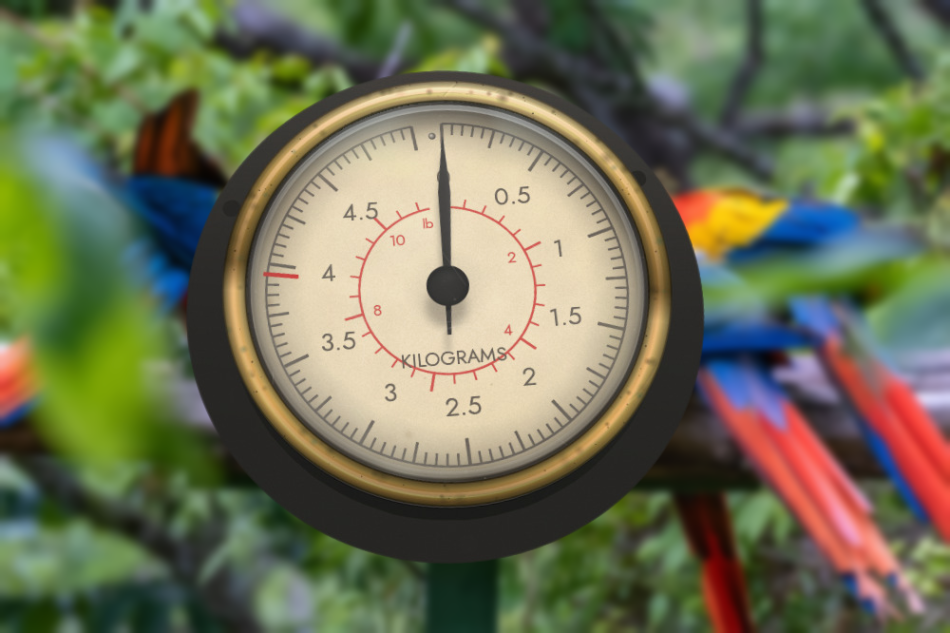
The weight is {"value": 0, "unit": "kg"}
